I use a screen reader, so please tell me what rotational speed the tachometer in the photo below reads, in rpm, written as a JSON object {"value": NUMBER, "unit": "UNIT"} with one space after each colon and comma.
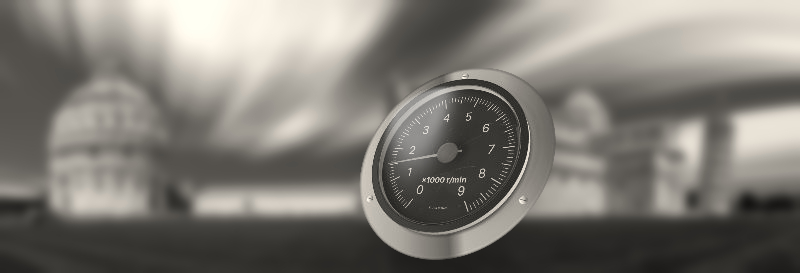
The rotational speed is {"value": 1500, "unit": "rpm"}
